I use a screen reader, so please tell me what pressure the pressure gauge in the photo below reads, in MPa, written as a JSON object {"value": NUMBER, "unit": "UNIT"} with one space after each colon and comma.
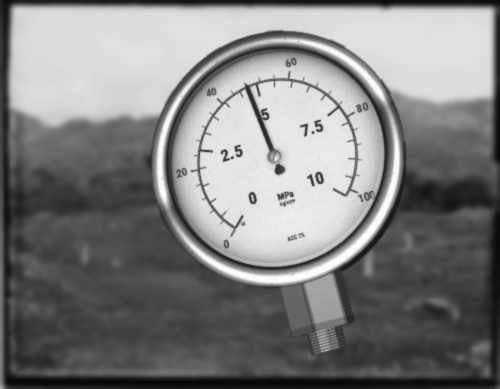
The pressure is {"value": 4.75, "unit": "MPa"}
